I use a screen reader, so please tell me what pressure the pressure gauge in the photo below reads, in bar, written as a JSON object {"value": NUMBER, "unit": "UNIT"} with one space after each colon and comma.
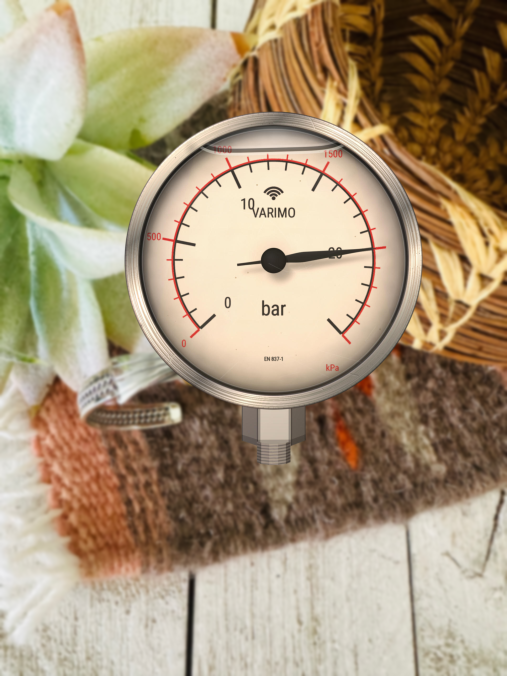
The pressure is {"value": 20, "unit": "bar"}
